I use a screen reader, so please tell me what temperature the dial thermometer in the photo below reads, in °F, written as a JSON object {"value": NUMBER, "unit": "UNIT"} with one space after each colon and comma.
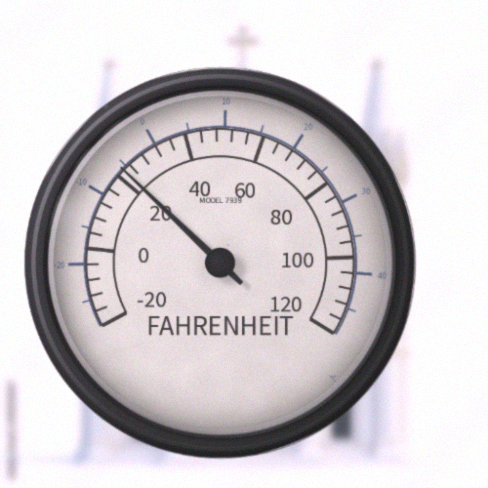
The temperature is {"value": 22, "unit": "°F"}
